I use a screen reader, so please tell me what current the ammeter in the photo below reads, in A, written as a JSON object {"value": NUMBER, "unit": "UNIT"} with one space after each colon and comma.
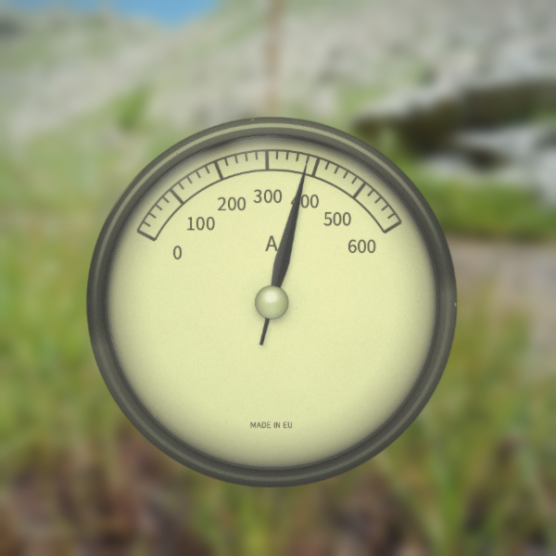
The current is {"value": 380, "unit": "A"}
